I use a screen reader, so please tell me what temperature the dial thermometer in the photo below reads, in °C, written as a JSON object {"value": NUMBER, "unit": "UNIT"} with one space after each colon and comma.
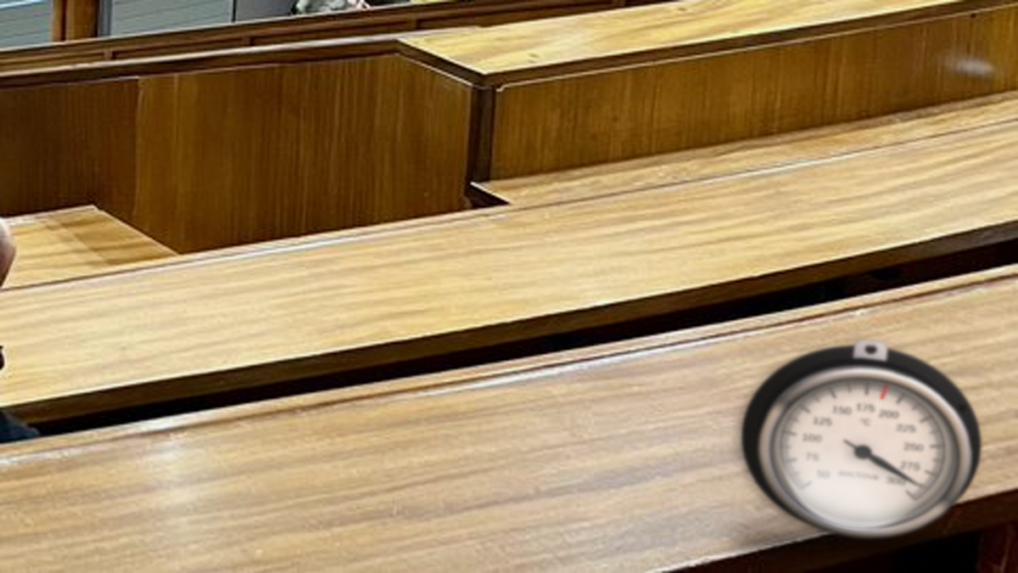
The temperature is {"value": 287.5, "unit": "°C"}
